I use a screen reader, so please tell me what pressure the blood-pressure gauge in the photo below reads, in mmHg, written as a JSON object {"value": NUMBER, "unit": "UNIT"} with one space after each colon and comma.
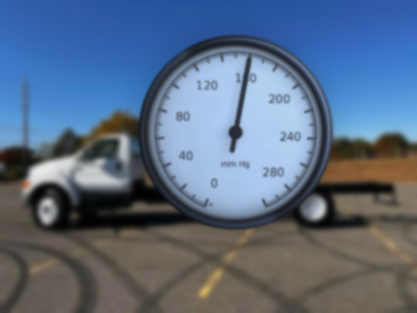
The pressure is {"value": 160, "unit": "mmHg"}
